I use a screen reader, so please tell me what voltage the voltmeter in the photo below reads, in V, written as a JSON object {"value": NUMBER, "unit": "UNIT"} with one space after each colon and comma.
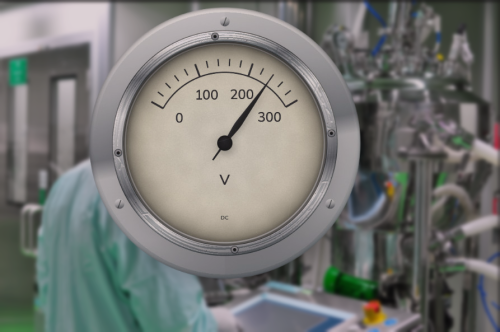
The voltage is {"value": 240, "unit": "V"}
